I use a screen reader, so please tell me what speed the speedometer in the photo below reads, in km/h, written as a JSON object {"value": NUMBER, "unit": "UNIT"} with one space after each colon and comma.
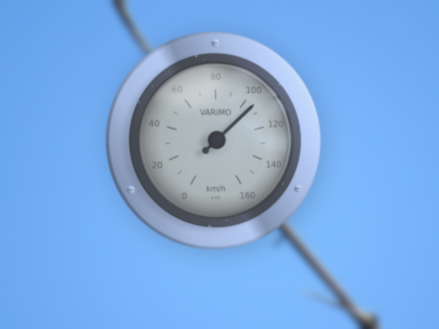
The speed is {"value": 105, "unit": "km/h"}
